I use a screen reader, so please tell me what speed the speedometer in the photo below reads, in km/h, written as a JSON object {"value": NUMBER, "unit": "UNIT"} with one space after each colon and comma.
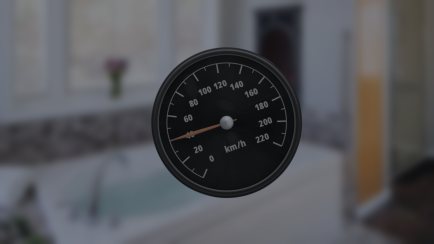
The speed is {"value": 40, "unit": "km/h"}
